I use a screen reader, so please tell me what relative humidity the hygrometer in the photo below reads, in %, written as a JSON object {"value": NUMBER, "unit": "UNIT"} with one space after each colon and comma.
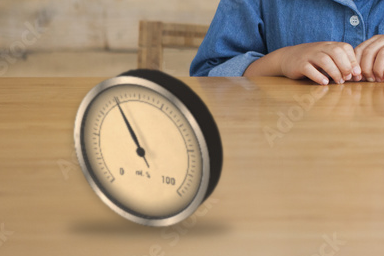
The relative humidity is {"value": 40, "unit": "%"}
